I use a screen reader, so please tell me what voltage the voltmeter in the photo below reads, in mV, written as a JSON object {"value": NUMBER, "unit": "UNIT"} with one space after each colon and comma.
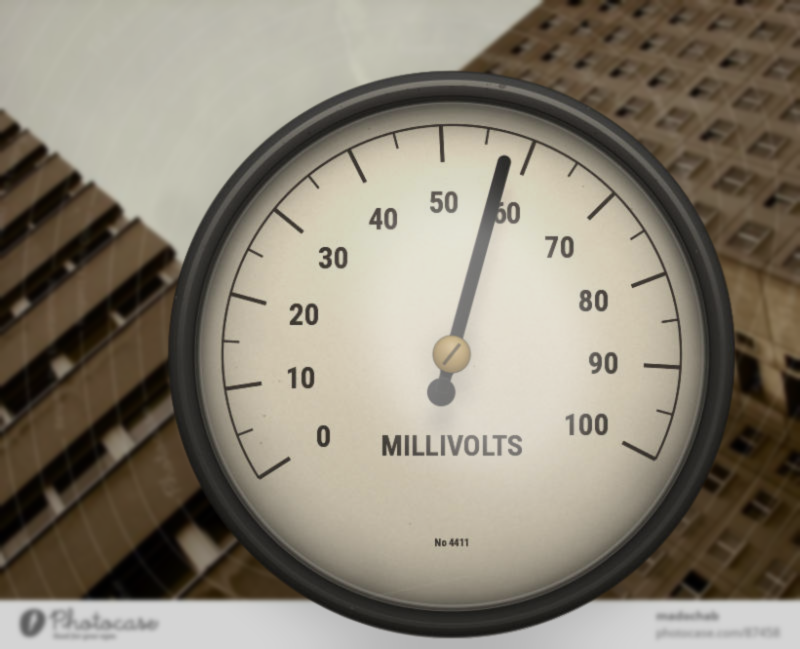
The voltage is {"value": 57.5, "unit": "mV"}
